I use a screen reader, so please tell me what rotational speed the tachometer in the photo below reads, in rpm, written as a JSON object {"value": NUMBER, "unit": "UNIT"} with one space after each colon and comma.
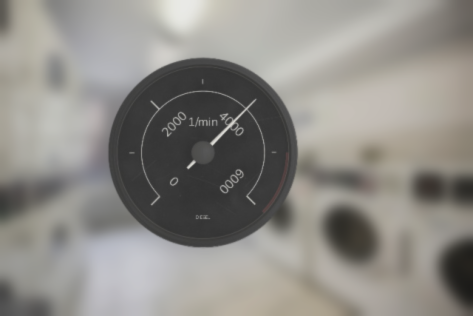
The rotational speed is {"value": 4000, "unit": "rpm"}
